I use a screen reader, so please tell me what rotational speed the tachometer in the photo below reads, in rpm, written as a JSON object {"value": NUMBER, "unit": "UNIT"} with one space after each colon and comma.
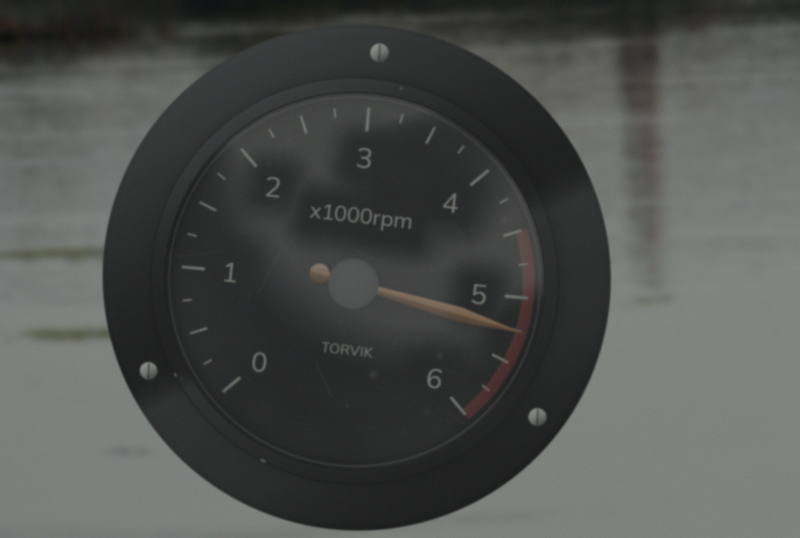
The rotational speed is {"value": 5250, "unit": "rpm"}
